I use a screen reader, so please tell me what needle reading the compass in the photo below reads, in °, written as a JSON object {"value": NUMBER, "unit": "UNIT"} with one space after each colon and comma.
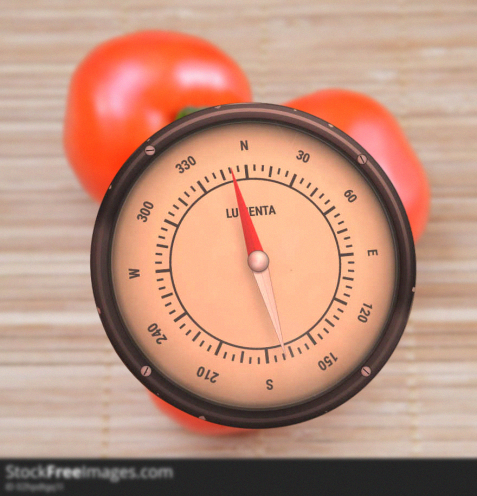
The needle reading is {"value": 350, "unit": "°"}
